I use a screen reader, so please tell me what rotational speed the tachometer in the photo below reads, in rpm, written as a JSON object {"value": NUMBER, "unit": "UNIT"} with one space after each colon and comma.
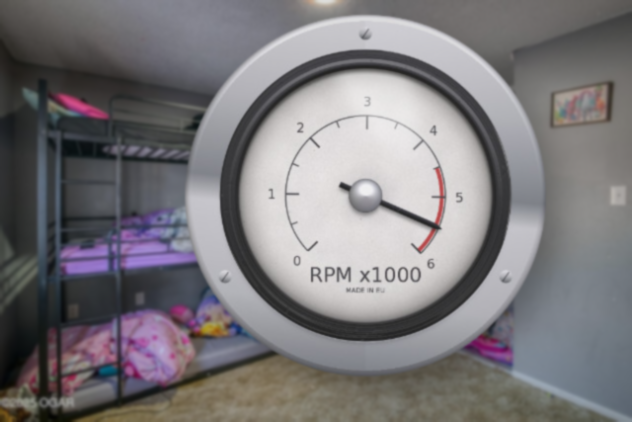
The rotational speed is {"value": 5500, "unit": "rpm"}
